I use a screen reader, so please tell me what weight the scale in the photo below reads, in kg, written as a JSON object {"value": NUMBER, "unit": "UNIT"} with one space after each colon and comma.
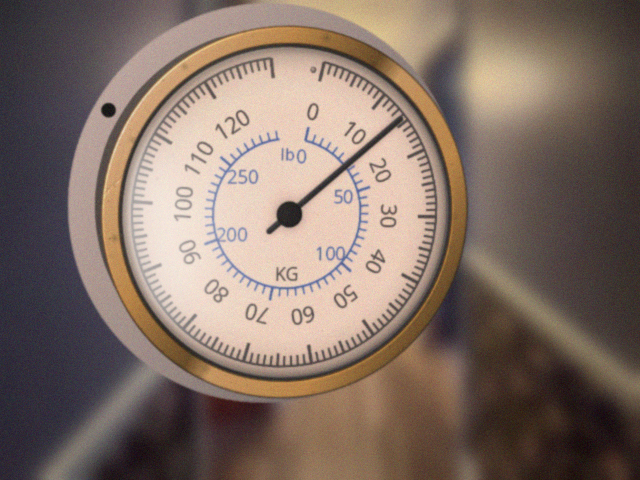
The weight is {"value": 14, "unit": "kg"}
